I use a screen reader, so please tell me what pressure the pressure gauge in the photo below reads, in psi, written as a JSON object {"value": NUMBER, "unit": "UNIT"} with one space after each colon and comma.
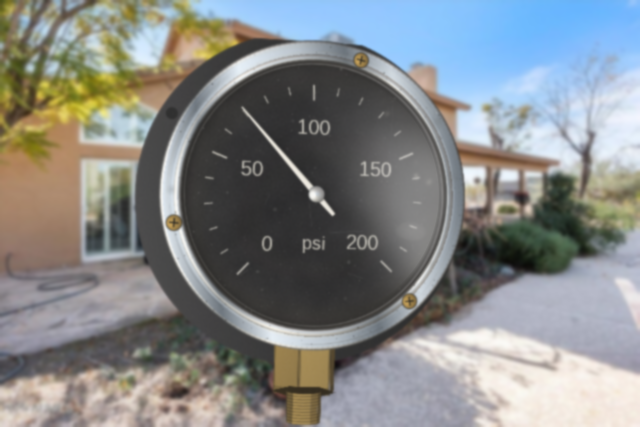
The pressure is {"value": 70, "unit": "psi"}
